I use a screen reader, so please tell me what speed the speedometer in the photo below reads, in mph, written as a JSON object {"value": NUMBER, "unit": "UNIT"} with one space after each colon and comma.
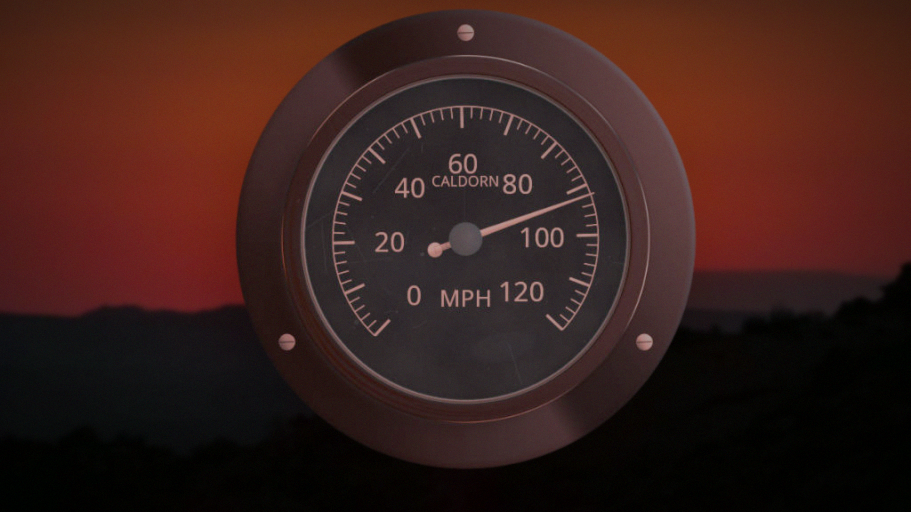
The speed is {"value": 92, "unit": "mph"}
